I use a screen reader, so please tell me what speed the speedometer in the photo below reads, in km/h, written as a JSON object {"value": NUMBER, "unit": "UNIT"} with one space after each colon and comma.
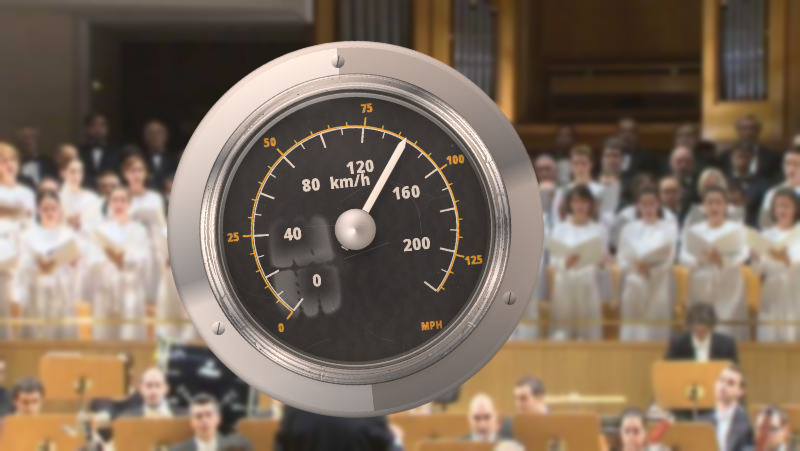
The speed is {"value": 140, "unit": "km/h"}
